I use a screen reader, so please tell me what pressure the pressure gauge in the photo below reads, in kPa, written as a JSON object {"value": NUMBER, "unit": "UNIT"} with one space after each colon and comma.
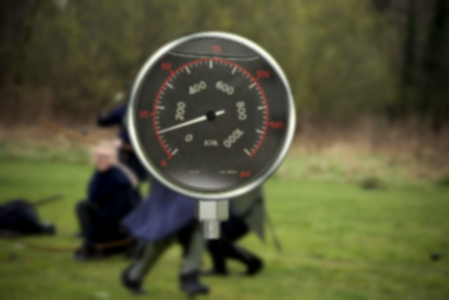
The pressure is {"value": 100, "unit": "kPa"}
